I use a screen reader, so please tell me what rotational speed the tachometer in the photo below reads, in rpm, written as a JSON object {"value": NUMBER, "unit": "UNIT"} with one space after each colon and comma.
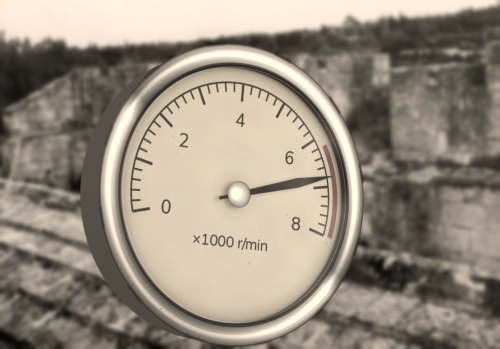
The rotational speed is {"value": 6800, "unit": "rpm"}
